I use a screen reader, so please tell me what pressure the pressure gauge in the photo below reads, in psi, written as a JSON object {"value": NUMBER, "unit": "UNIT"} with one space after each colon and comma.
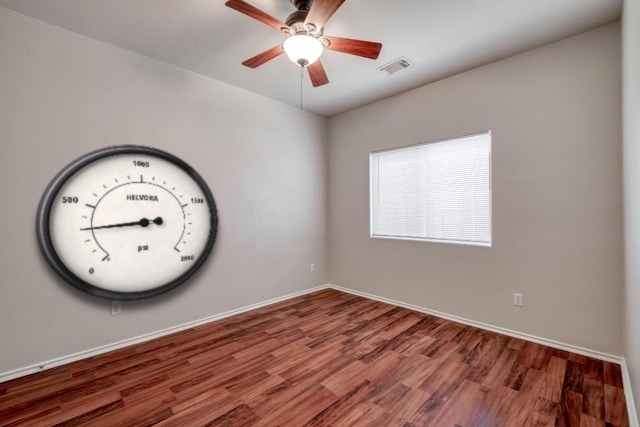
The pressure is {"value": 300, "unit": "psi"}
